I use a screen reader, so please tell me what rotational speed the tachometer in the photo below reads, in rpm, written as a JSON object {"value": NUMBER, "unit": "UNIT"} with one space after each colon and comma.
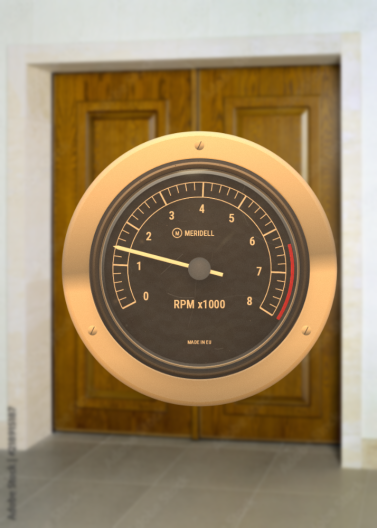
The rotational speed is {"value": 1400, "unit": "rpm"}
